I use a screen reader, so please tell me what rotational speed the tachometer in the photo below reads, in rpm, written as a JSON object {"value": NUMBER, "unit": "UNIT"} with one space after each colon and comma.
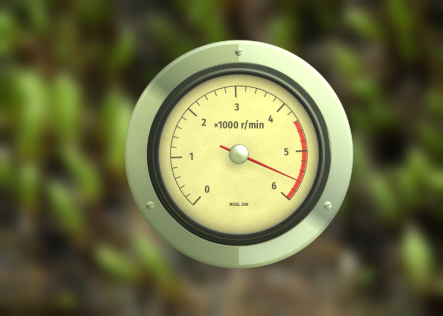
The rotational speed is {"value": 5600, "unit": "rpm"}
